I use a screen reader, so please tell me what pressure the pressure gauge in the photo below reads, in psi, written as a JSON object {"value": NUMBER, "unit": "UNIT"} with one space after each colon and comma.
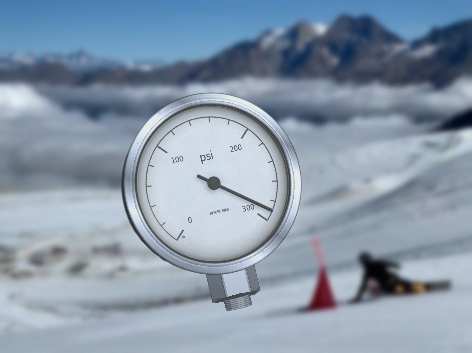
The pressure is {"value": 290, "unit": "psi"}
